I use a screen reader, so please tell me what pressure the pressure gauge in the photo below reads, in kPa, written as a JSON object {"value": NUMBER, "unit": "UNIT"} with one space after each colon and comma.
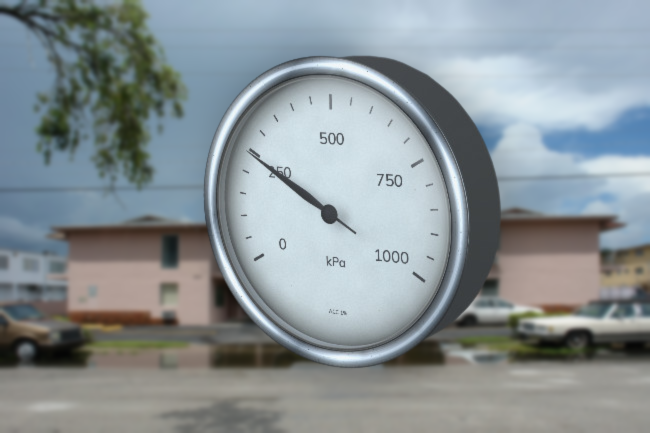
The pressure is {"value": 250, "unit": "kPa"}
